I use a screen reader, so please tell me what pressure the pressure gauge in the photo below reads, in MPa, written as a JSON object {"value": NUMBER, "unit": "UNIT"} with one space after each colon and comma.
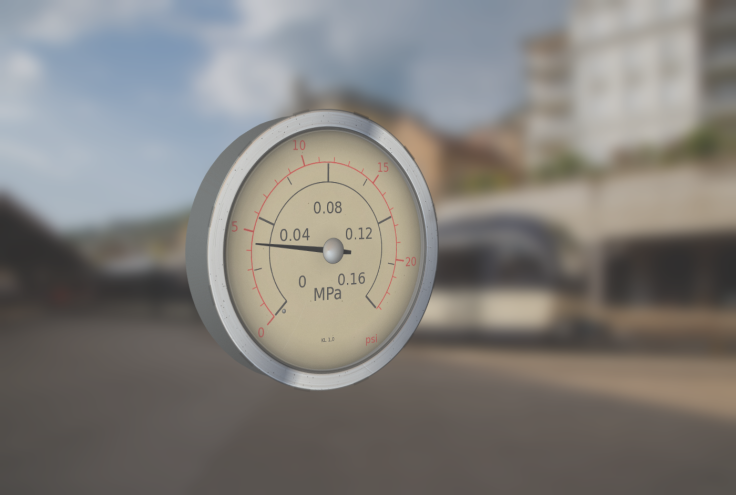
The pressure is {"value": 0.03, "unit": "MPa"}
